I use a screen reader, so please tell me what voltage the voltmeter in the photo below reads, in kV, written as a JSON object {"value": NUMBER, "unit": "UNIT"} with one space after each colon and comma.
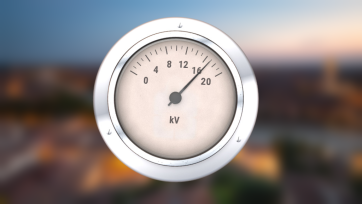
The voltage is {"value": 17, "unit": "kV"}
